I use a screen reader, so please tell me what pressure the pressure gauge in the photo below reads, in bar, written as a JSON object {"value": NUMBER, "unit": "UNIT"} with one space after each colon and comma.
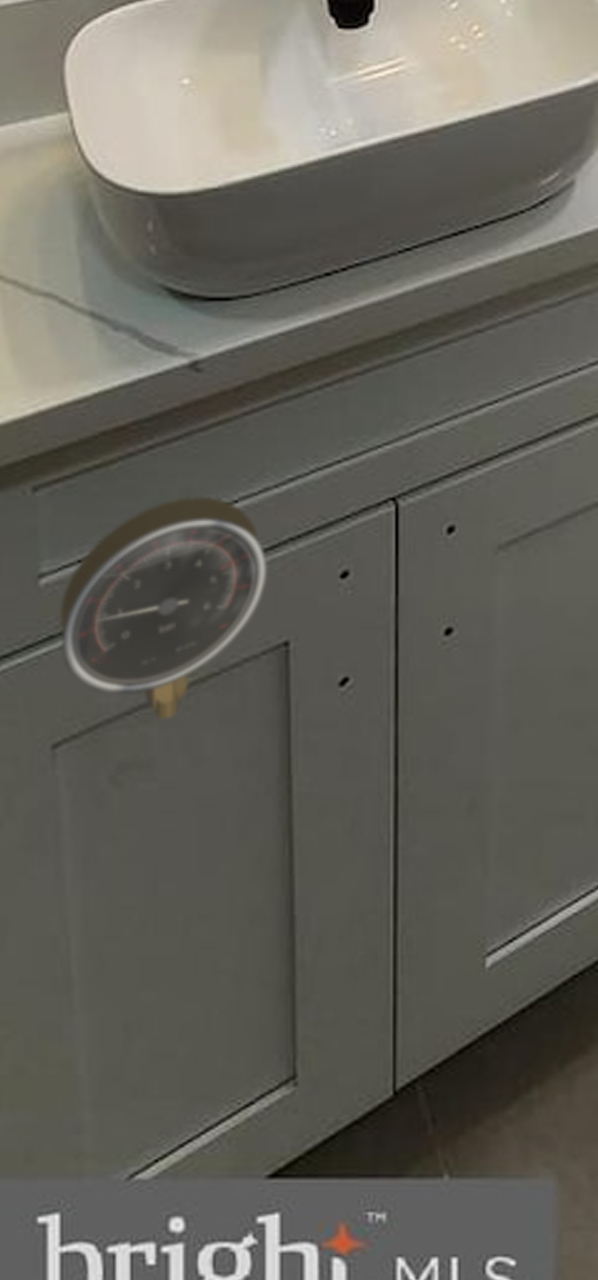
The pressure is {"value": 1, "unit": "bar"}
